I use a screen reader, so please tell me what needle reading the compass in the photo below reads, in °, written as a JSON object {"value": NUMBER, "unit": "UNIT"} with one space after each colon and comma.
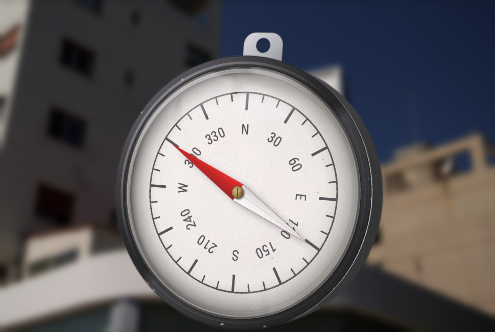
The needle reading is {"value": 300, "unit": "°"}
